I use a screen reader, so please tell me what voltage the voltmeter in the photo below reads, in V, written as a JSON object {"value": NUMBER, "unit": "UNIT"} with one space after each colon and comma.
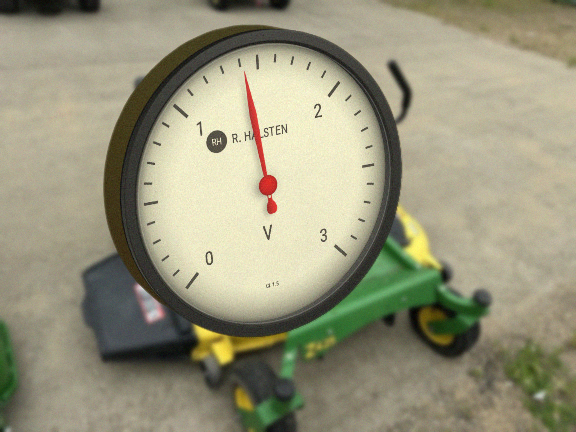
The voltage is {"value": 1.4, "unit": "V"}
